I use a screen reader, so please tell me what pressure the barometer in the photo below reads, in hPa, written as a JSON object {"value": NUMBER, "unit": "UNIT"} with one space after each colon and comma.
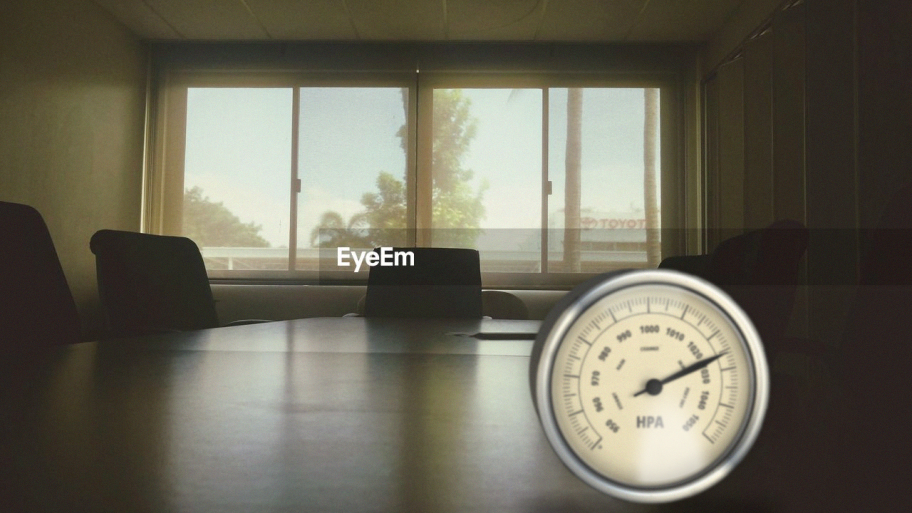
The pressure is {"value": 1025, "unit": "hPa"}
